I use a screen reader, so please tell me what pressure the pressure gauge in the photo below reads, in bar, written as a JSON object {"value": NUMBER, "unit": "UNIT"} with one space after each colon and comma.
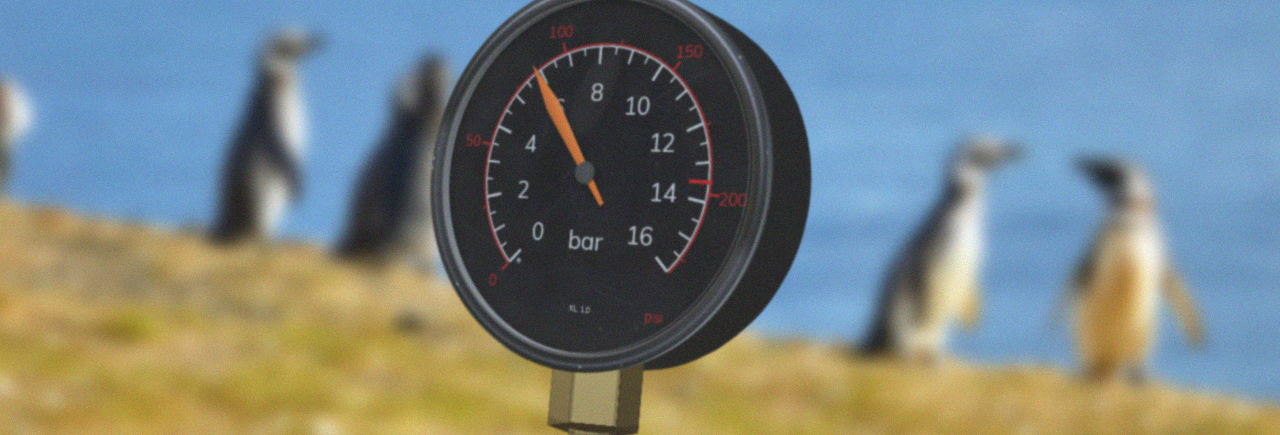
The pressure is {"value": 6, "unit": "bar"}
